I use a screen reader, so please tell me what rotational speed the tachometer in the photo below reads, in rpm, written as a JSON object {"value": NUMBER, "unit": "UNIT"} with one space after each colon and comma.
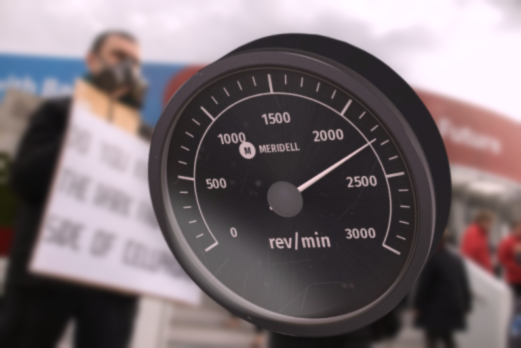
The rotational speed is {"value": 2250, "unit": "rpm"}
